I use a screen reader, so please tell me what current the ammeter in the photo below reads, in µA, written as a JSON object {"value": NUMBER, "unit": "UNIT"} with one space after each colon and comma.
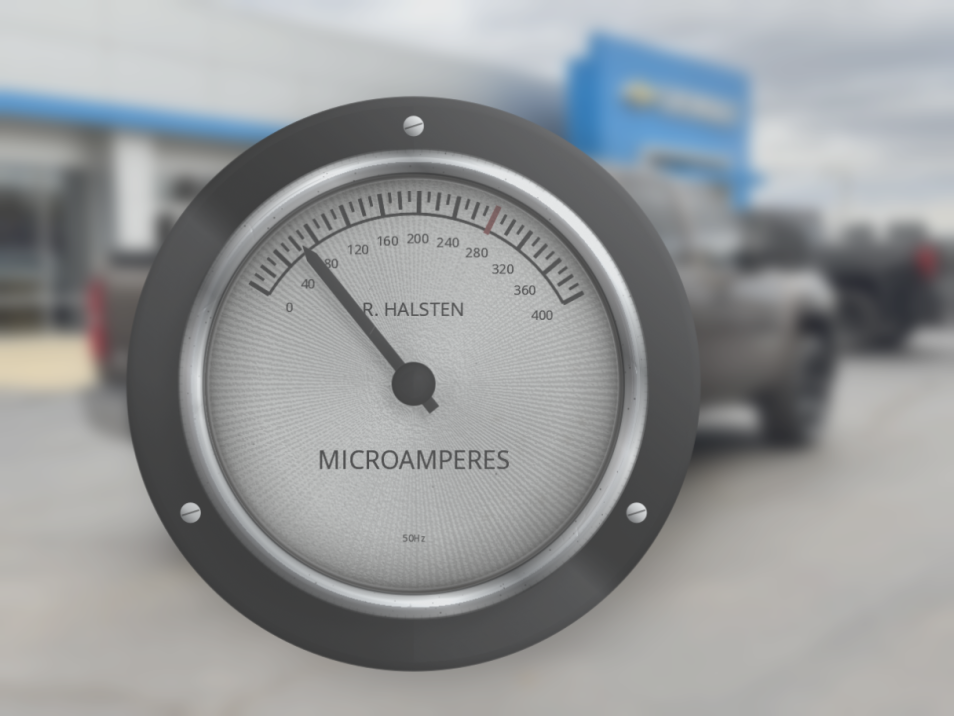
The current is {"value": 65, "unit": "µA"}
